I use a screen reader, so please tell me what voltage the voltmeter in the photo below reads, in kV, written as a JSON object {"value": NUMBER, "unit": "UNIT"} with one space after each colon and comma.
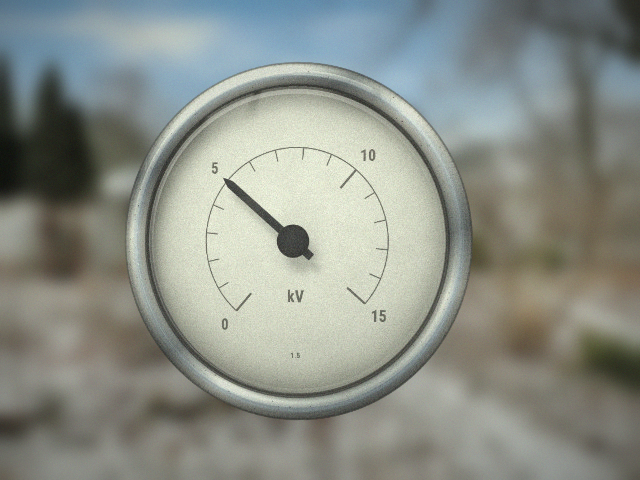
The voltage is {"value": 5, "unit": "kV"}
